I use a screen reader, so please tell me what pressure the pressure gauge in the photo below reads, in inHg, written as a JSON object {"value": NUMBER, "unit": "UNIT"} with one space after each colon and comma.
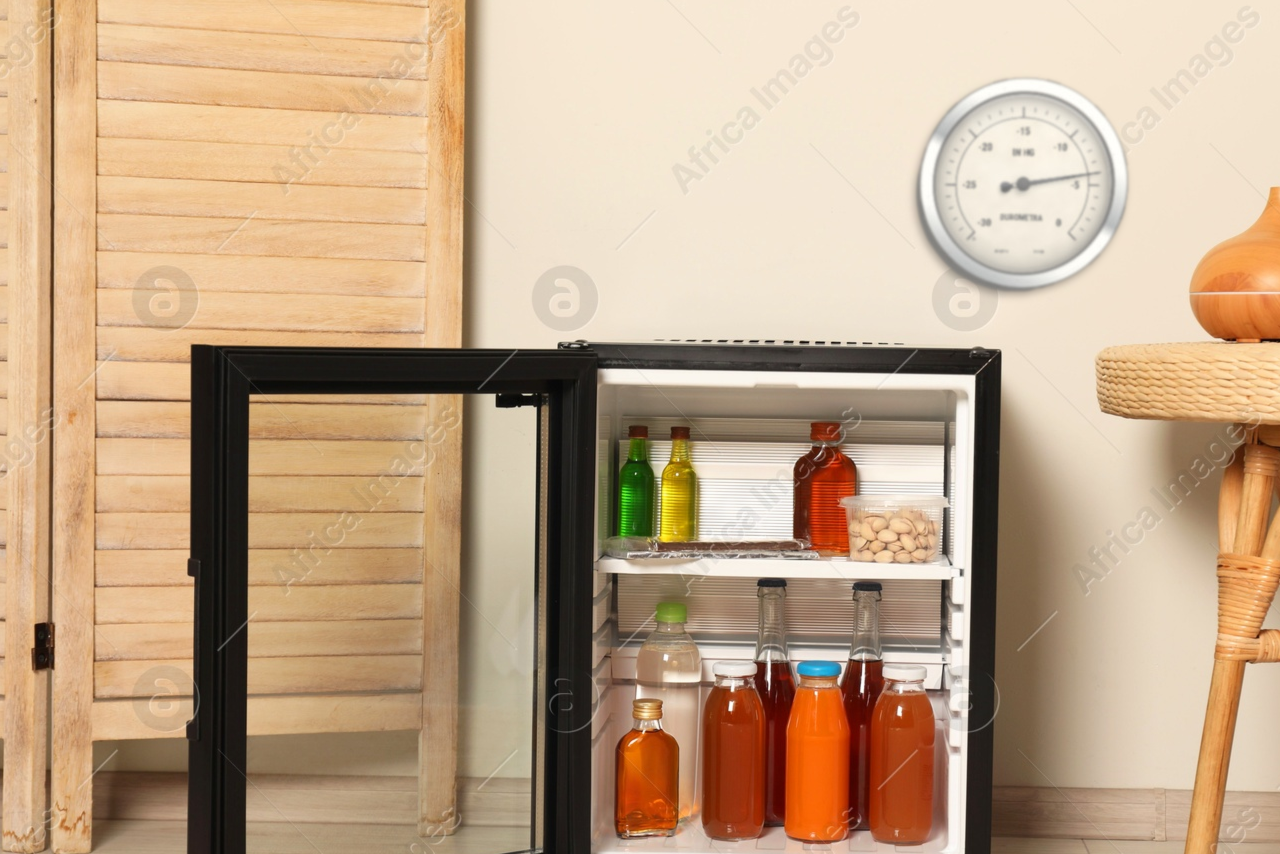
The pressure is {"value": -6, "unit": "inHg"}
